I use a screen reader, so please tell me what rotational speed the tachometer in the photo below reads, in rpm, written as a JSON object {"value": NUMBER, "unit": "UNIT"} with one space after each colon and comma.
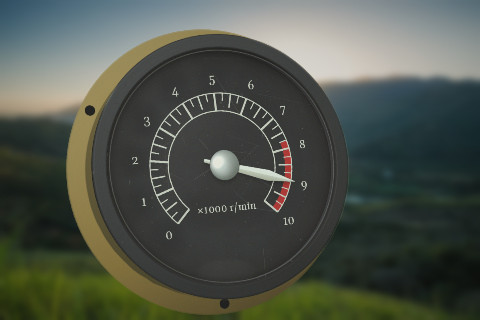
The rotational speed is {"value": 9000, "unit": "rpm"}
